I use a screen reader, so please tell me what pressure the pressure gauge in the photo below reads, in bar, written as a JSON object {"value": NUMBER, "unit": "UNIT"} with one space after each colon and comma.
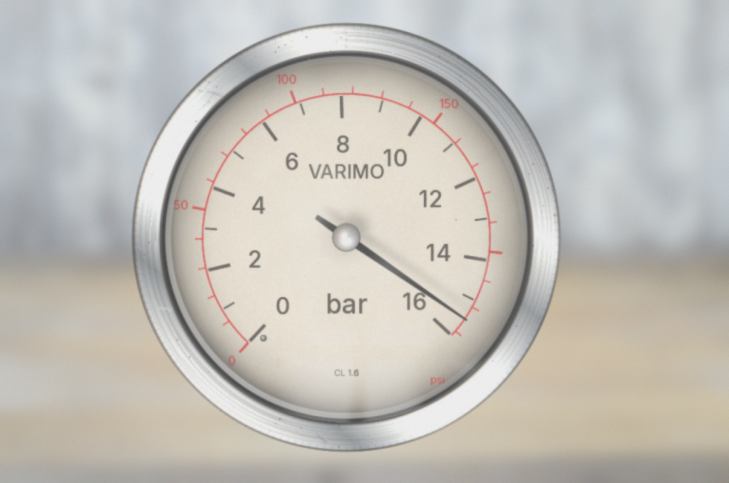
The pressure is {"value": 15.5, "unit": "bar"}
